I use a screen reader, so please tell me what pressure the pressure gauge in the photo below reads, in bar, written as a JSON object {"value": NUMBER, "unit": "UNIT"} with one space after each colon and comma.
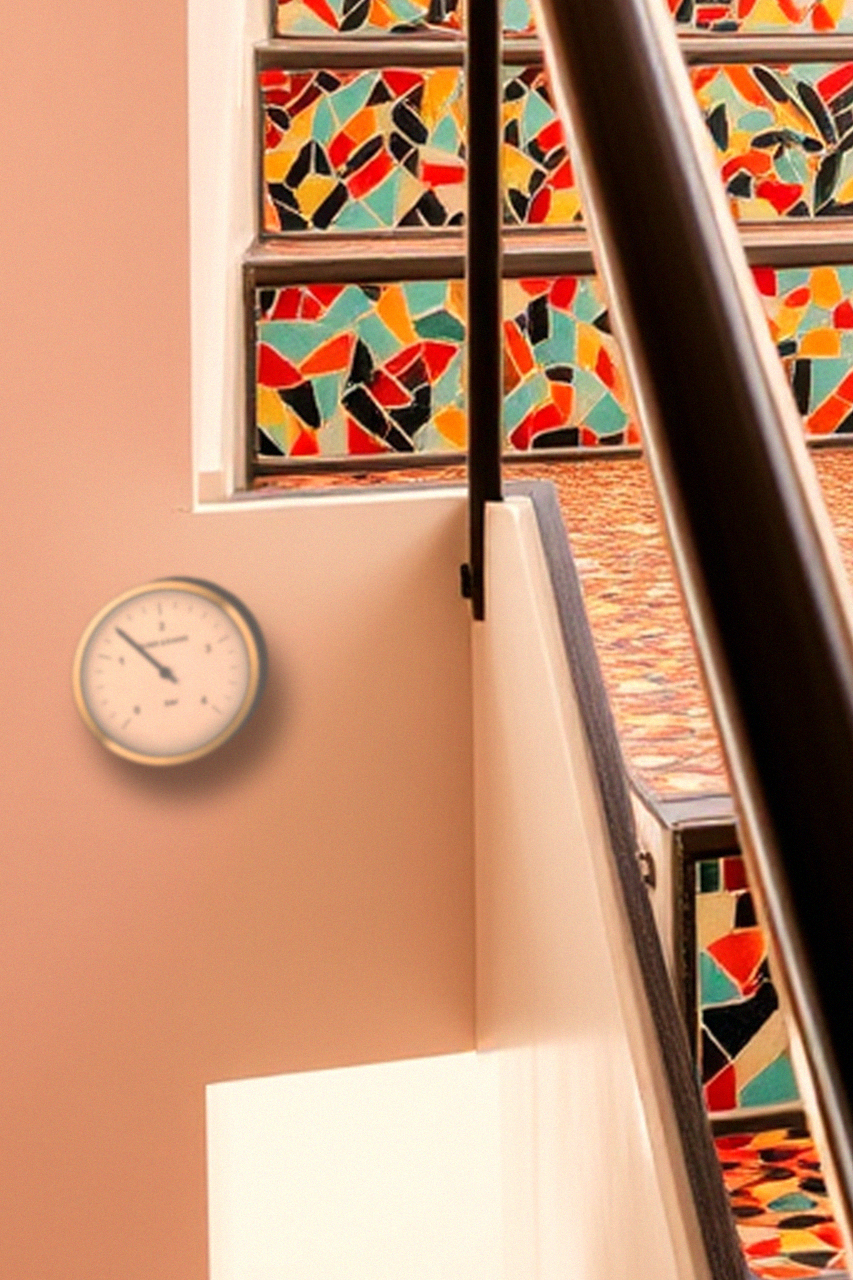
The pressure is {"value": 1.4, "unit": "bar"}
